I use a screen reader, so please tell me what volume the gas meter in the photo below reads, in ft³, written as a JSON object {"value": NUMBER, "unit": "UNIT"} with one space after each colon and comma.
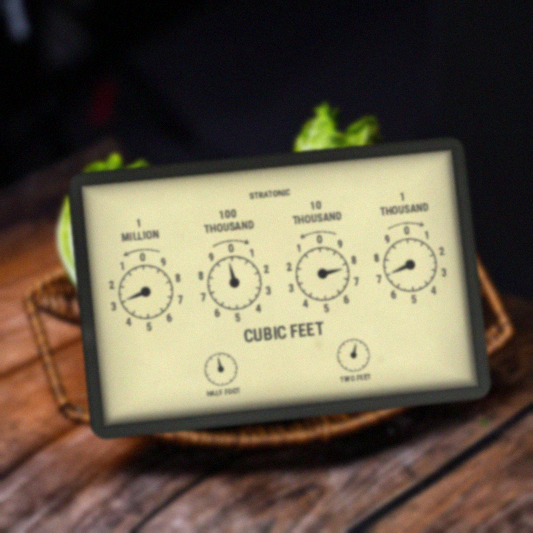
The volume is {"value": 297700, "unit": "ft³"}
